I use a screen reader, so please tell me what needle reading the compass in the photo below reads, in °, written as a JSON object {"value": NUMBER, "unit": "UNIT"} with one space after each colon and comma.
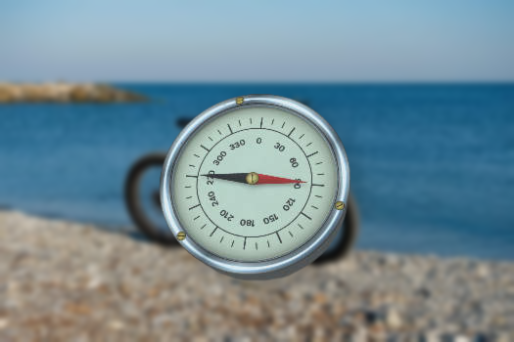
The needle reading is {"value": 90, "unit": "°"}
